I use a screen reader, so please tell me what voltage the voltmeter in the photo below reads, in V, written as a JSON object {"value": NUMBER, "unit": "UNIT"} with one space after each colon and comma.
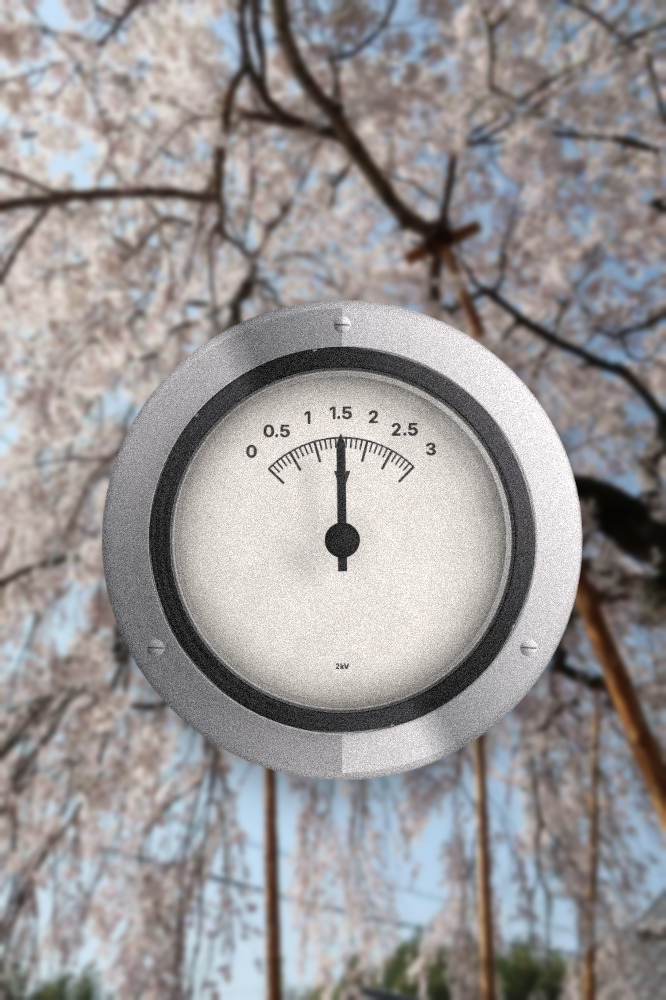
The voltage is {"value": 1.5, "unit": "V"}
